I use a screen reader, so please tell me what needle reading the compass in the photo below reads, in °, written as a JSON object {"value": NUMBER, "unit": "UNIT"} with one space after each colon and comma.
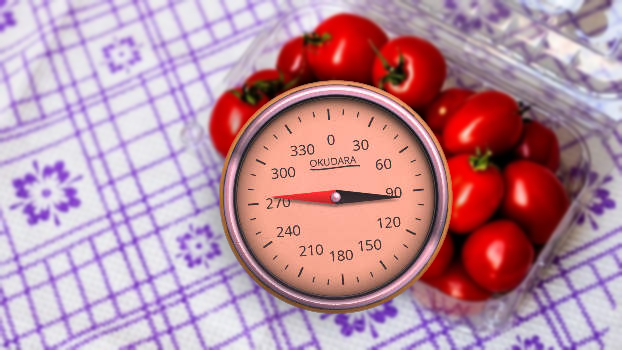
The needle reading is {"value": 275, "unit": "°"}
